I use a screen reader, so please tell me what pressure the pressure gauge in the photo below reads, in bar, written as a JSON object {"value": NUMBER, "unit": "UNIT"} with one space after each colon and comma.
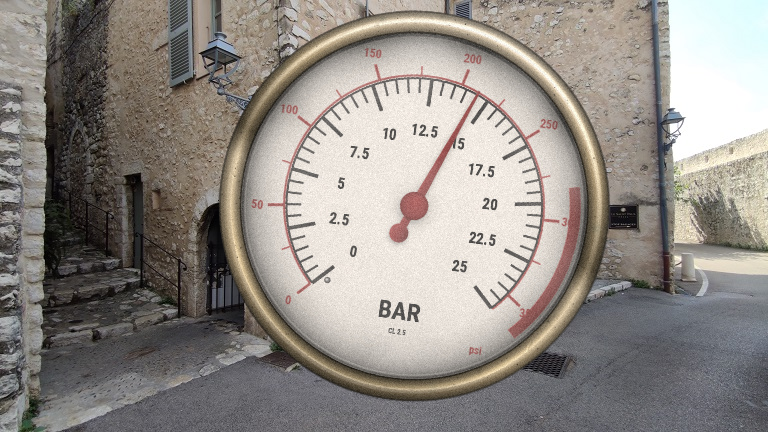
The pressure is {"value": 14.5, "unit": "bar"}
